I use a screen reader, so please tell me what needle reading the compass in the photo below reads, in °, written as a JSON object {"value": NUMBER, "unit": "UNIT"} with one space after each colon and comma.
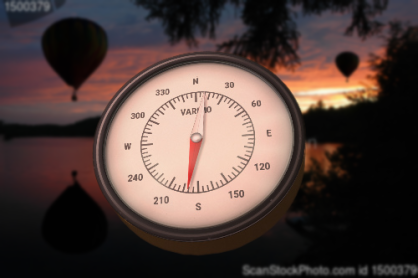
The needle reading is {"value": 190, "unit": "°"}
